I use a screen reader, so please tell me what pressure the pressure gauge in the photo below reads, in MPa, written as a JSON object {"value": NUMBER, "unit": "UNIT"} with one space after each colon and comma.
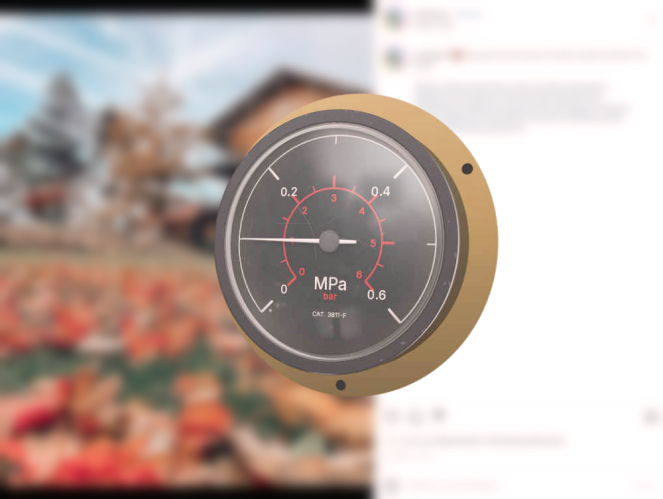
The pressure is {"value": 0.1, "unit": "MPa"}
